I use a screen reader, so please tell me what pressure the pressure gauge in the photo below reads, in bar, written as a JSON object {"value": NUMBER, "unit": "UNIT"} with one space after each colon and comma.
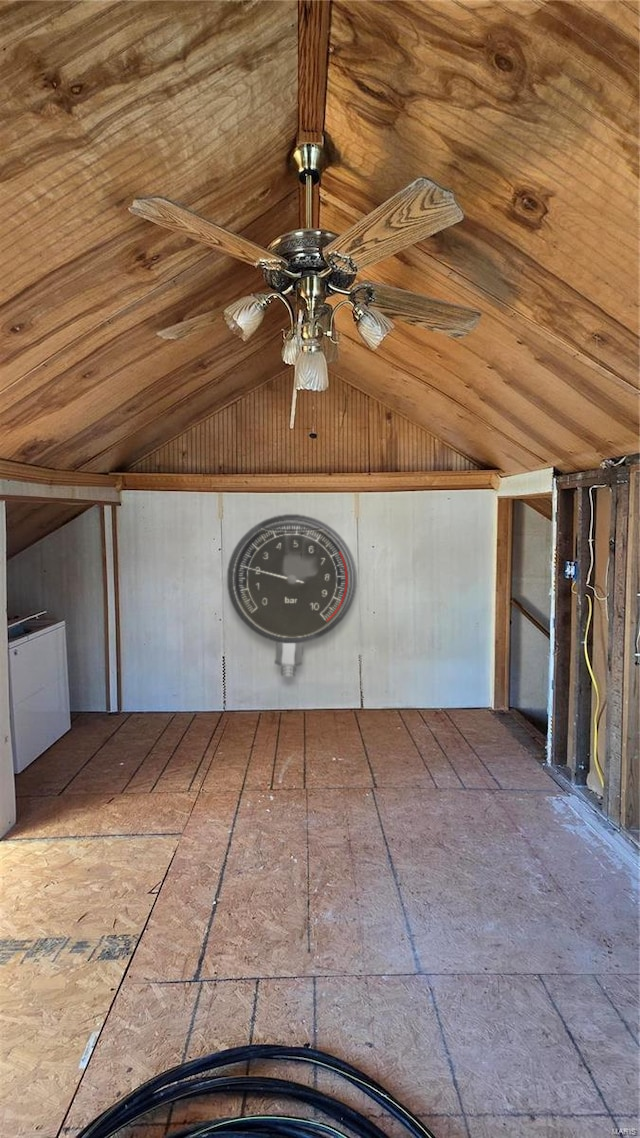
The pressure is {"value": 2, "unit": "bar"}
